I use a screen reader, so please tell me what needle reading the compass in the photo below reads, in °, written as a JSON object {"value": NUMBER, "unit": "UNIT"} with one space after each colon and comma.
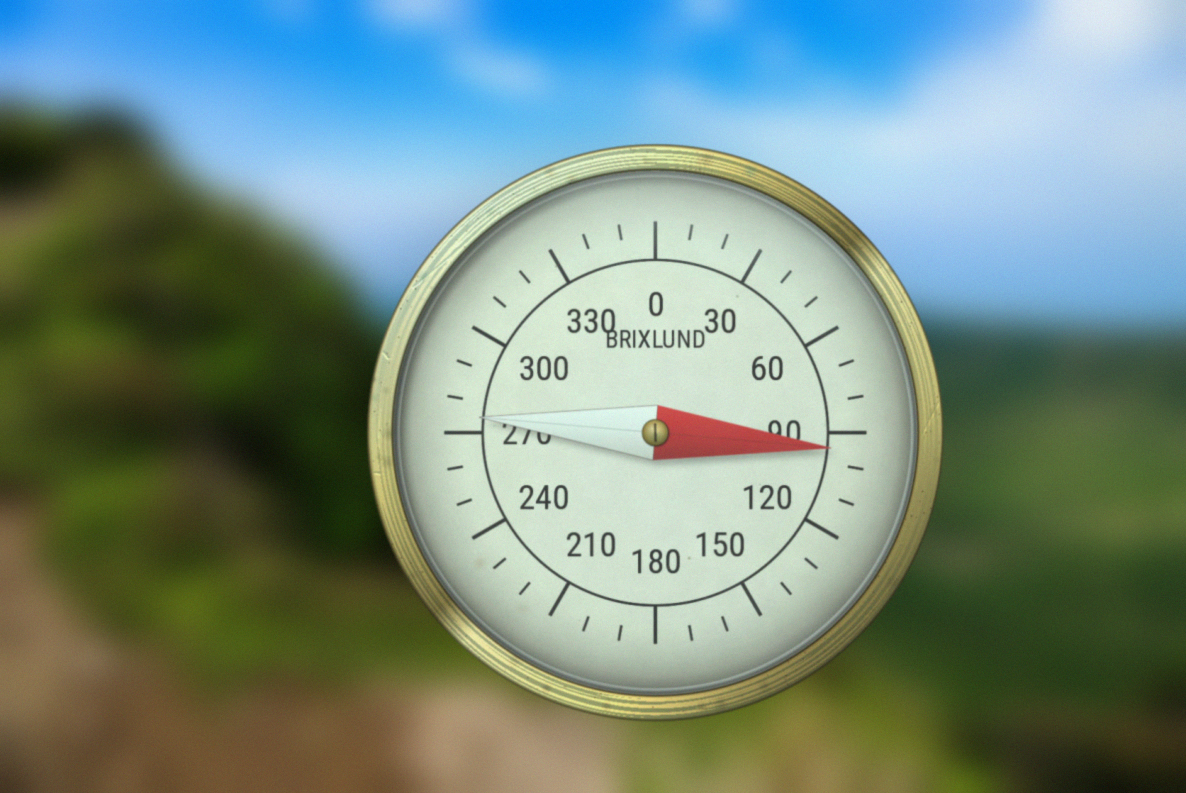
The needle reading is {"value": 95, "unit": "°"}
